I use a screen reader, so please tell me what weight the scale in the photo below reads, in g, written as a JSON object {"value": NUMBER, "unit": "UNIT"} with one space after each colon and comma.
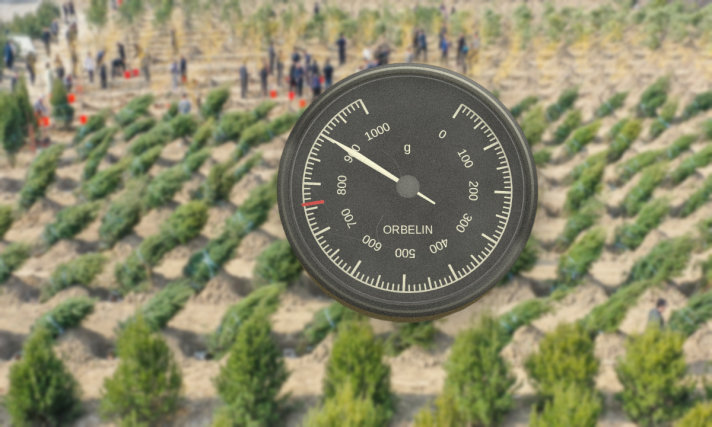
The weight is {"value": 900, "unit": "g"}
